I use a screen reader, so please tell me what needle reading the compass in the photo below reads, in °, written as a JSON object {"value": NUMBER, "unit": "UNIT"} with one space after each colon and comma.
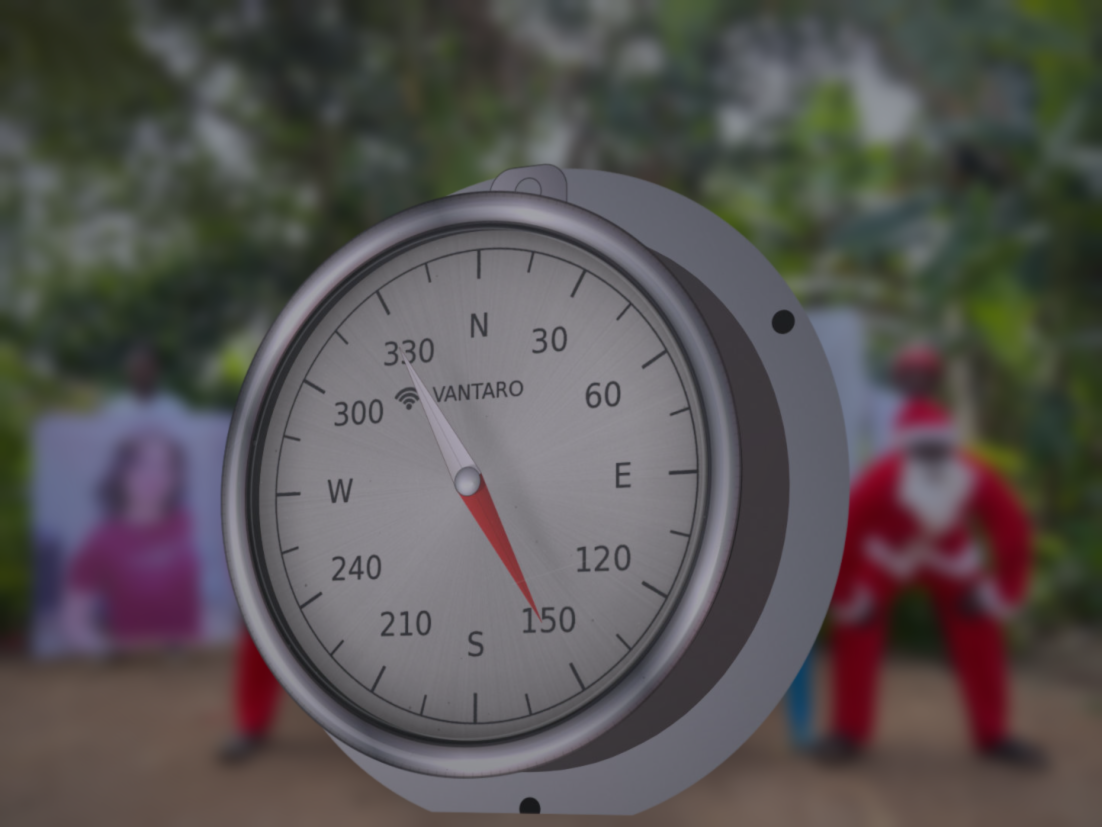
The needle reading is {"value": 150, "unit": "°"}
